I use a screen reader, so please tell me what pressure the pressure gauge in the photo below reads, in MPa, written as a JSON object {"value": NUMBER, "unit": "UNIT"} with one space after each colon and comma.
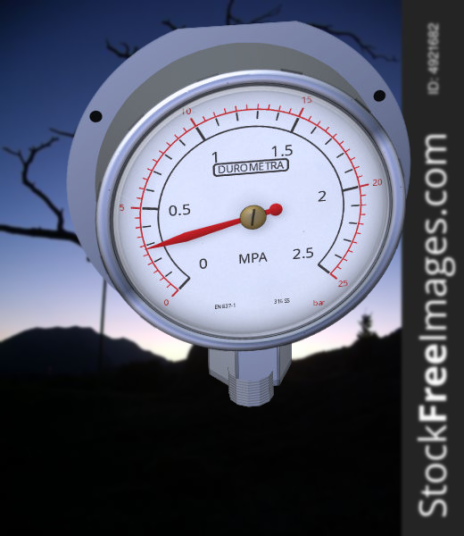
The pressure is {"value": 0.3, "unit": "MPa"}
